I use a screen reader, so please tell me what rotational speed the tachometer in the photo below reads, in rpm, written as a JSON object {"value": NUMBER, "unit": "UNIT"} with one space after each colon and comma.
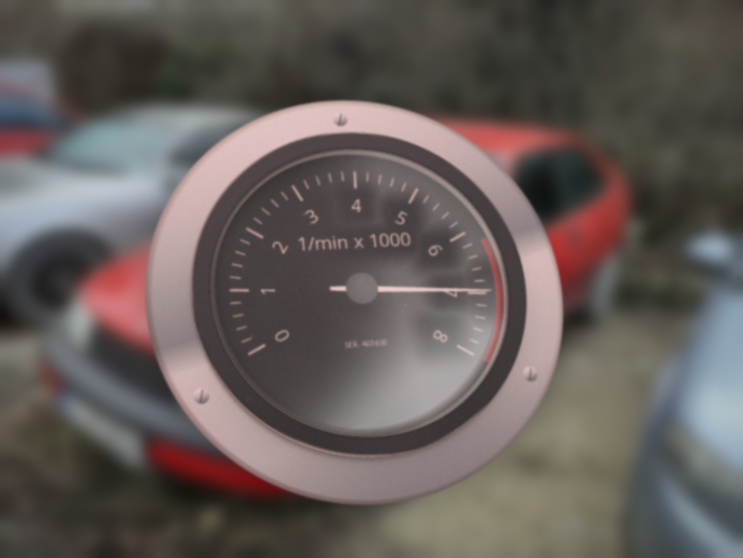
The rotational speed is {"value": 7000, "unit": "rpm"}
